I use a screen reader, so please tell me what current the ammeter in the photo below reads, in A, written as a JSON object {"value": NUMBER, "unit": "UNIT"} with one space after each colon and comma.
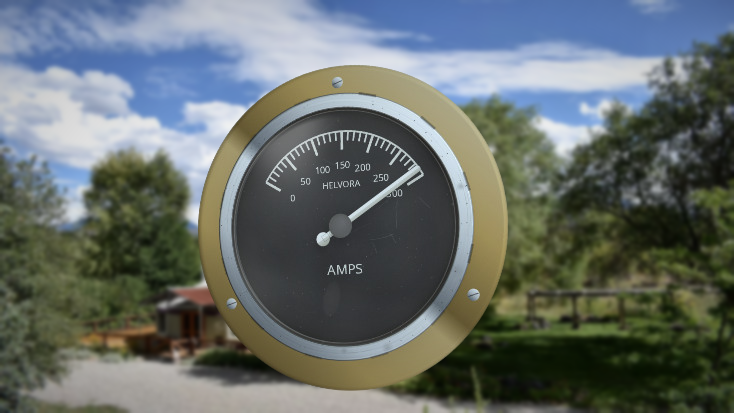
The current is {"value": 290, "unit": "A"}
